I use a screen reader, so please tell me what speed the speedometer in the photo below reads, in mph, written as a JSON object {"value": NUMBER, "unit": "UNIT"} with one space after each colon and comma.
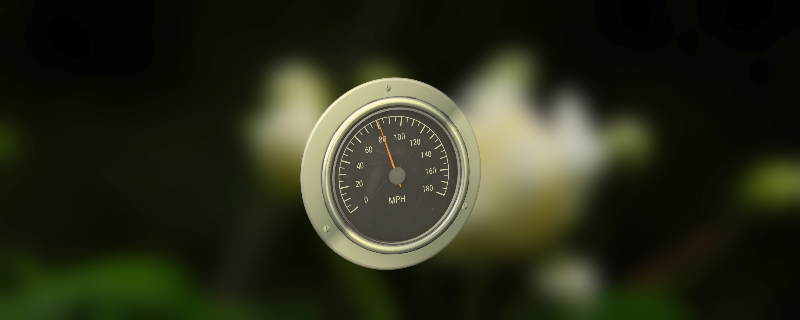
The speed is {"value": 80, "unit": "mph"}
